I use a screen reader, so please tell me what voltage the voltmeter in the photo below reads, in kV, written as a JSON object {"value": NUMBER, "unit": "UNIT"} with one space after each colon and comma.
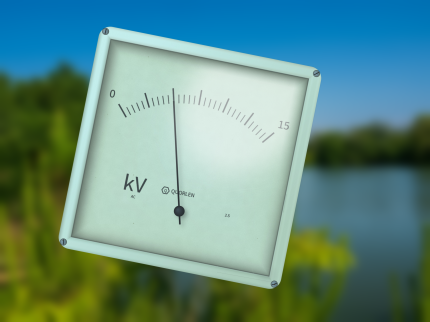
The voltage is {"value": 5, "unit": "kV"}
